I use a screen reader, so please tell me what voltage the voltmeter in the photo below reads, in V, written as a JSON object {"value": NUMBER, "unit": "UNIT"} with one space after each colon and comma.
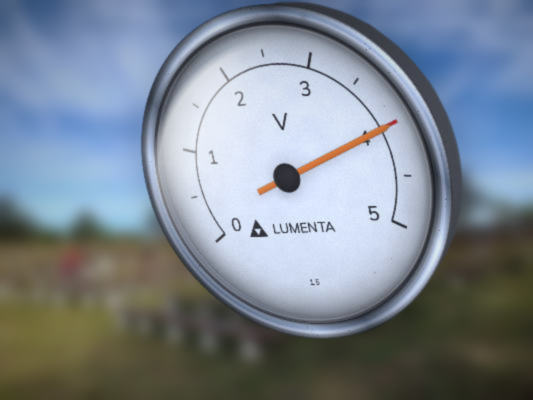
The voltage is {"value": 4, "unit": "V"}
